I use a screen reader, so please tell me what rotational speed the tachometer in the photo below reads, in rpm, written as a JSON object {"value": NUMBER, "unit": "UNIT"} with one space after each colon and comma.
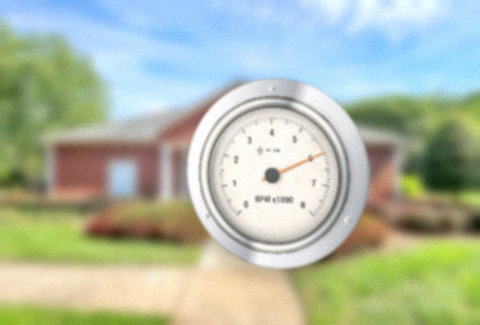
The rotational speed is {"value": 6000, "unit": "rpm"}
